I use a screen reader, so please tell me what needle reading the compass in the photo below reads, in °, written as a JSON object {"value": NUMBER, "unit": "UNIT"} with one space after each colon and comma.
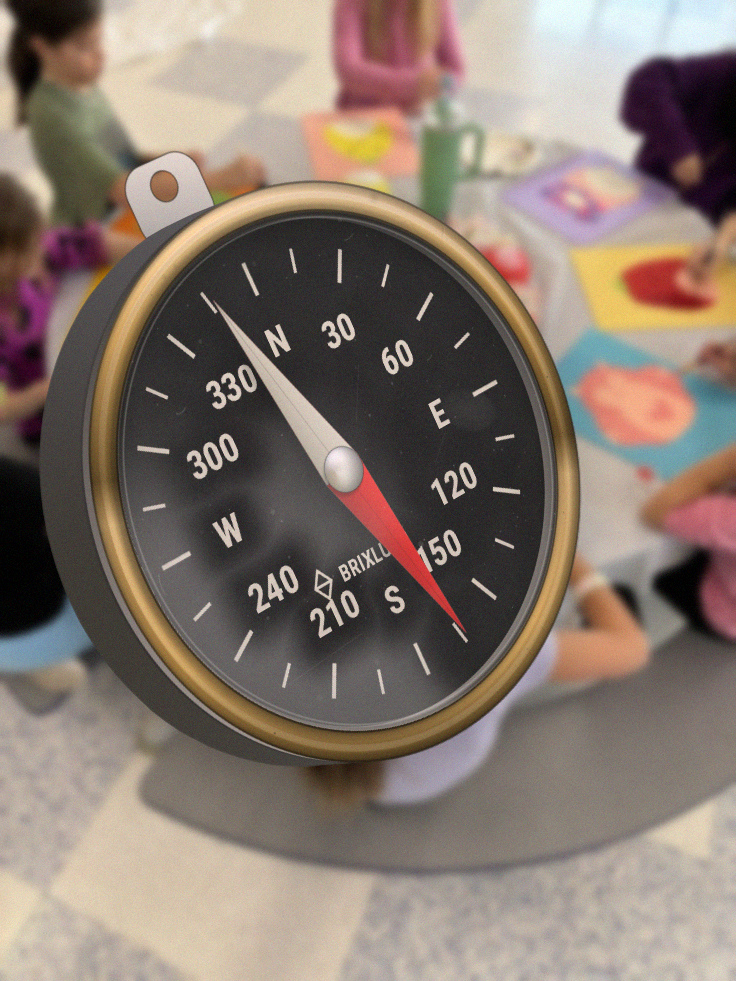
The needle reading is {"value": 165, "unit": "°"}
